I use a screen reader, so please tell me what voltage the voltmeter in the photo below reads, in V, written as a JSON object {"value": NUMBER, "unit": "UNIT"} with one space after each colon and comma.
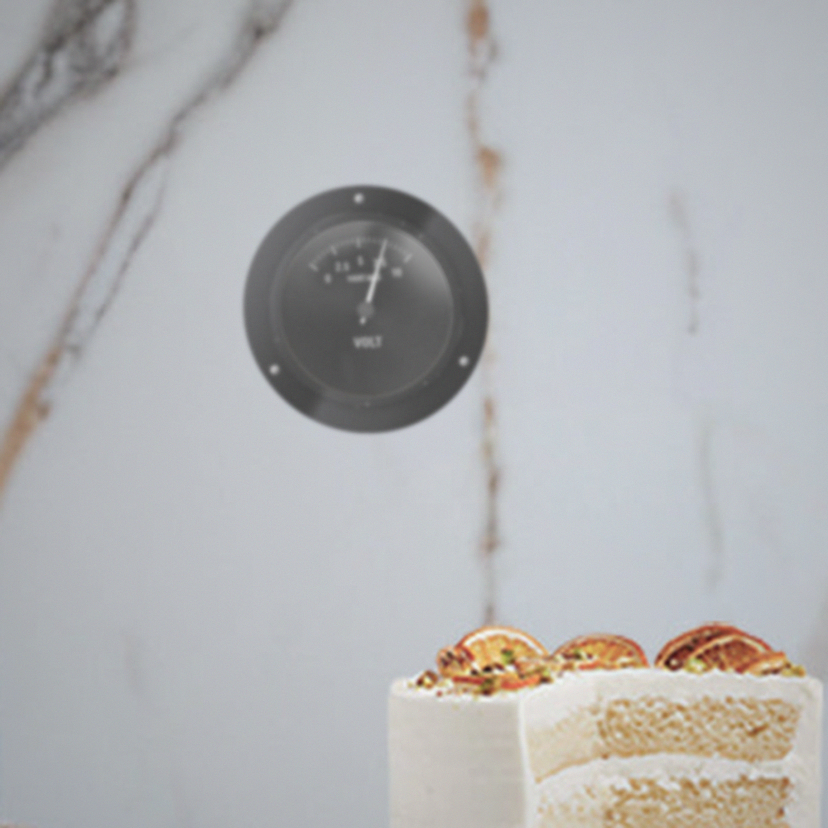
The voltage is {"value": 7.5, "unit": "V"}
